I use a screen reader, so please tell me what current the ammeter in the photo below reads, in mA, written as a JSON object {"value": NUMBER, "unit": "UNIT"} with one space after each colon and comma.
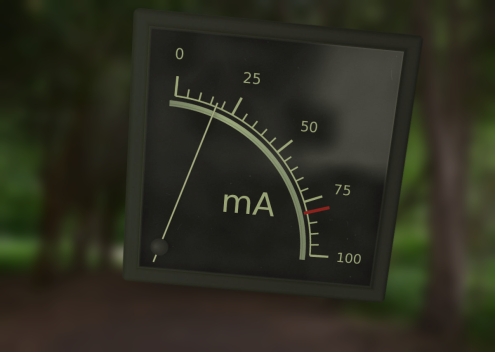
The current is {"value": 17.5, "unit": "mA"}
